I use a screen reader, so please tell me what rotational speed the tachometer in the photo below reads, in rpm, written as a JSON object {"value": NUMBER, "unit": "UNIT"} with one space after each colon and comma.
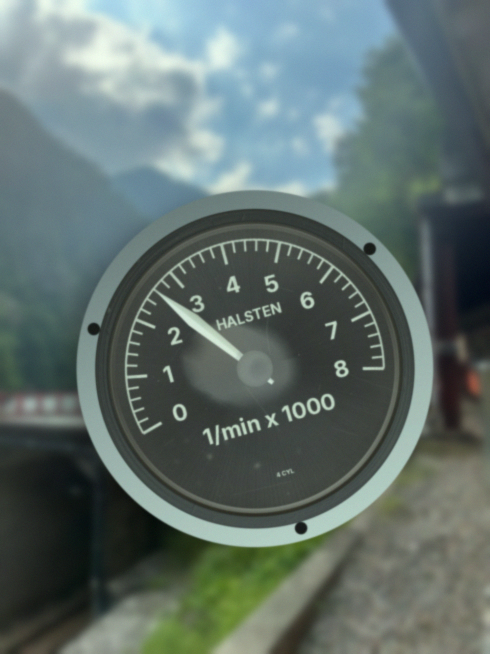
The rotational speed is {"value": 2600, "unit": "rpm"}
